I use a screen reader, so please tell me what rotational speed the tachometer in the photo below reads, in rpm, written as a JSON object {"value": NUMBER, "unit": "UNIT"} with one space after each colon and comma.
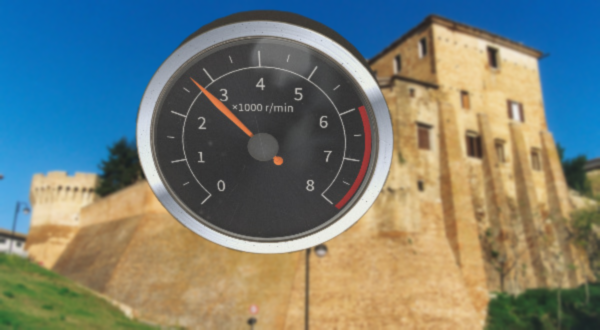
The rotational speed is {"value": 2750, "unit": "rpm"}
